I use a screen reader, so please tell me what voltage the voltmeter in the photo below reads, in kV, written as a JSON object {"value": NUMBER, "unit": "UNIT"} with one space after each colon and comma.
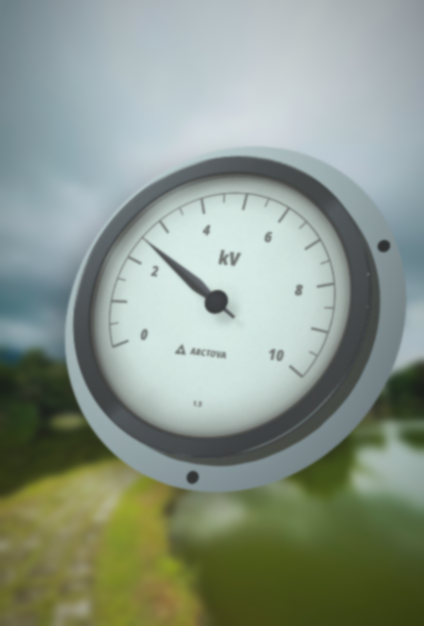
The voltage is {"value": 2.5, "unit": "kV"}
